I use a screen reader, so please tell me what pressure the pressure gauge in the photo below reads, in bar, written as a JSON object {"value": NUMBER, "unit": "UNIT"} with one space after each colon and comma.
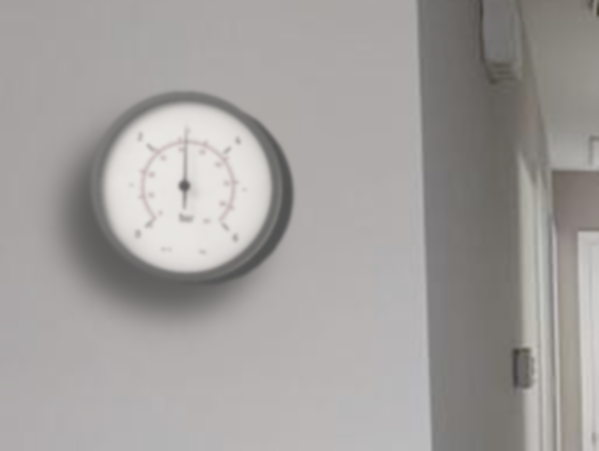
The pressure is {"value": 3, "unit": "bar"}
